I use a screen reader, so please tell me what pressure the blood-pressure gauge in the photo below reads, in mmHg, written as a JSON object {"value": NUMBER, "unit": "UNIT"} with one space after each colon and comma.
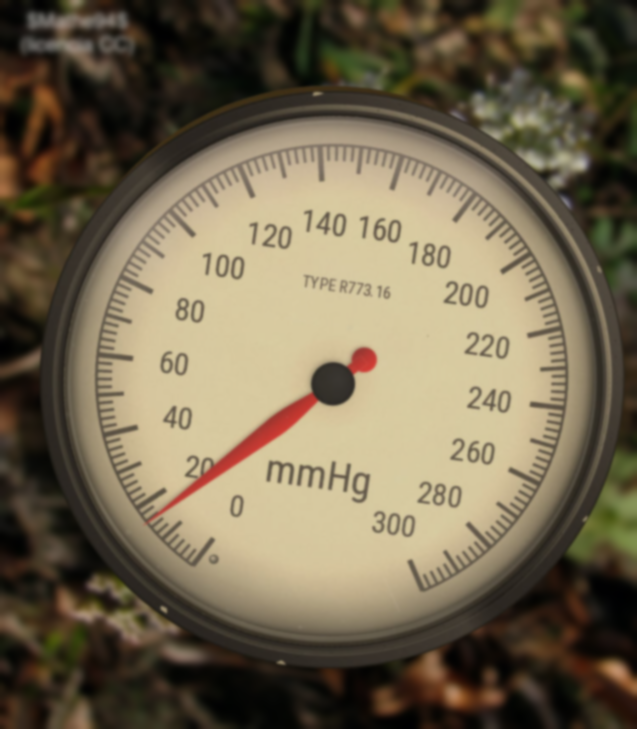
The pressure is {"value": 16, "unit": "mmHg"}
